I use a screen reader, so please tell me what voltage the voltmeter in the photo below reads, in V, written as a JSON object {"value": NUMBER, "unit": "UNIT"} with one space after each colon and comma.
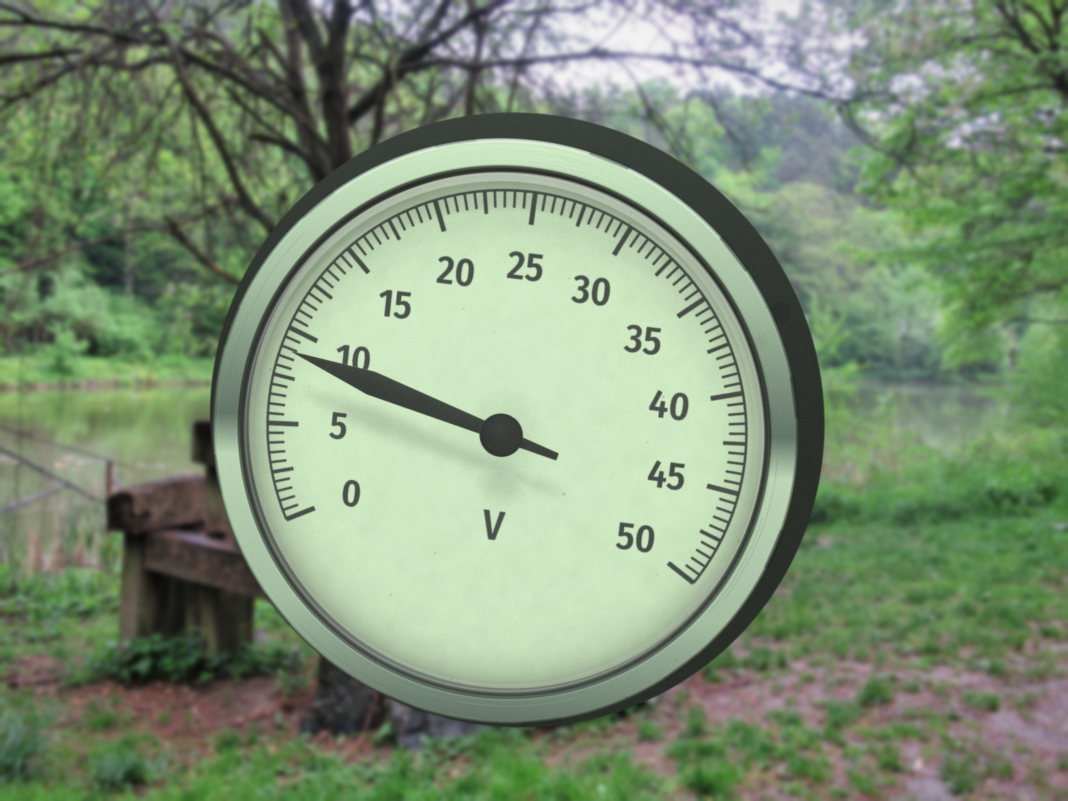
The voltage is {"value": 9, "unit": "V"}
